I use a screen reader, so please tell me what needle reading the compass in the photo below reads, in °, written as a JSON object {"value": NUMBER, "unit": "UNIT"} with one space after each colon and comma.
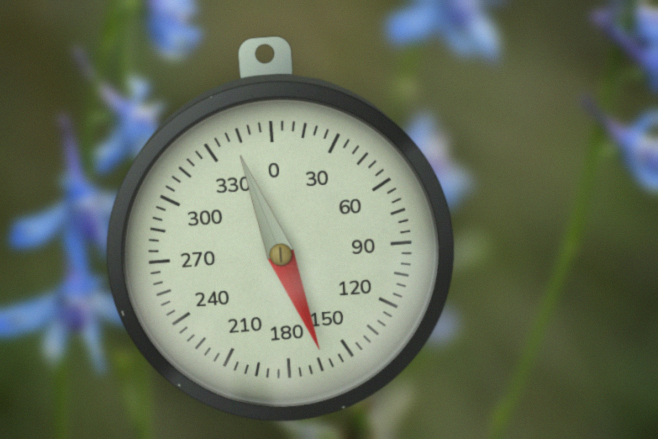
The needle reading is {"value": 162.5, "unit": "°"}
